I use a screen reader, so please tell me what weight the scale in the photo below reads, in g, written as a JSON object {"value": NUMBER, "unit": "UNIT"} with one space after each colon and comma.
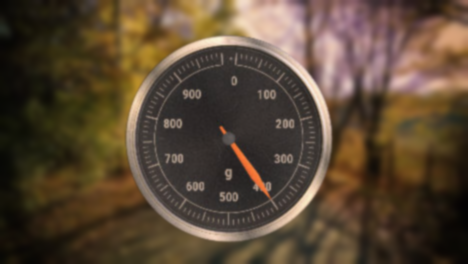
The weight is {"value": 400, "unit": "g"}
